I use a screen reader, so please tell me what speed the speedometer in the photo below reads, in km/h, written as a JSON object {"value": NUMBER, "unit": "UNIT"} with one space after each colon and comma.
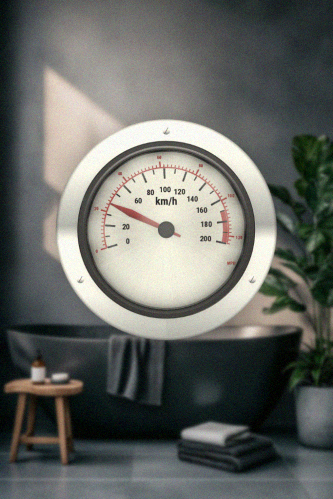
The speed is {"value": 40, "unit": "km/h"}
